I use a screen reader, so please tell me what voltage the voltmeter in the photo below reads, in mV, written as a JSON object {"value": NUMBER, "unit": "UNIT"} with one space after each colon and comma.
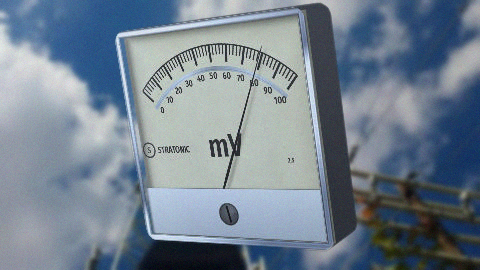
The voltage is {"value": 80, "unit": "mV"}
